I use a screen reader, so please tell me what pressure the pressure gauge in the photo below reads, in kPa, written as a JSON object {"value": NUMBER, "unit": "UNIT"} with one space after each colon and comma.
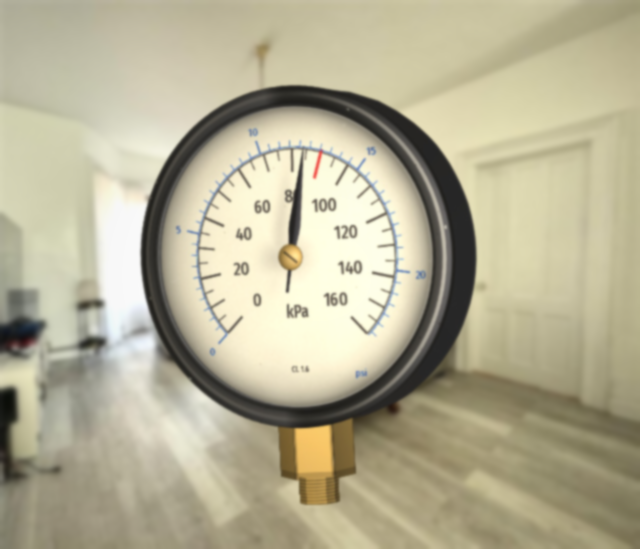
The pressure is {"value": 85, "unit": "kPa"}
